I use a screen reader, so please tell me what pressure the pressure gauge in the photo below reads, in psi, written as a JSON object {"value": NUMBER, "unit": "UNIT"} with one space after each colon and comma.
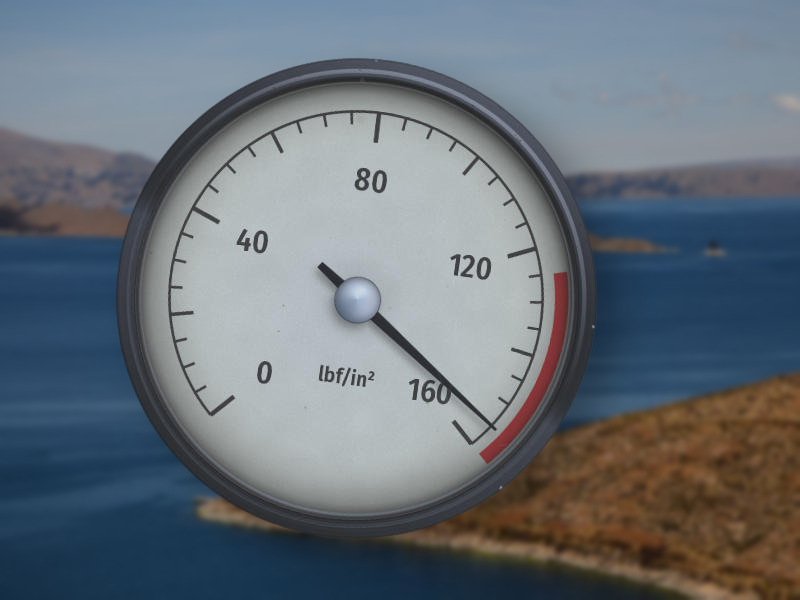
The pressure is {"value": 155, "unit": "psi"}
